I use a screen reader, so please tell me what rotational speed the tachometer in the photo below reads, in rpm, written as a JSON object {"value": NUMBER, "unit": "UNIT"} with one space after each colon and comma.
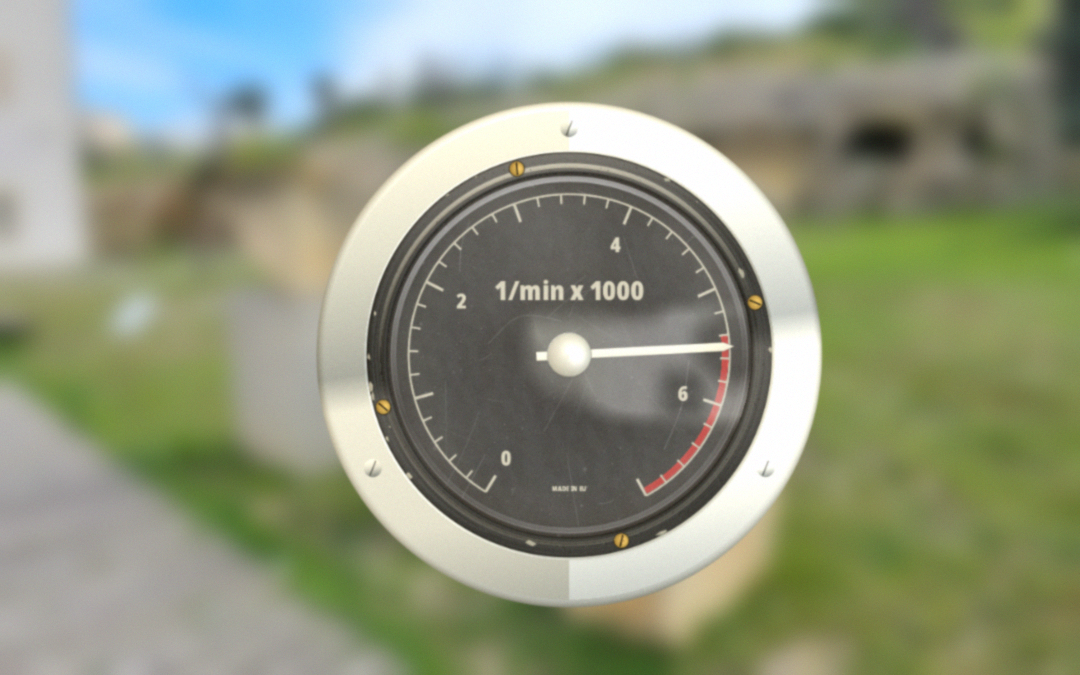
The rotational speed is {"value": 5500, "unit": "rpm"}
